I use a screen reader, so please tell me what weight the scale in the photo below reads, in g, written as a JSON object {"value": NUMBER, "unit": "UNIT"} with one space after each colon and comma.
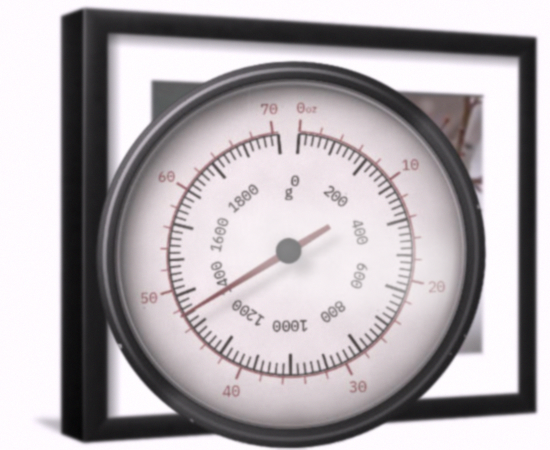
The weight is {"value": 1340, "unit": "g"}
